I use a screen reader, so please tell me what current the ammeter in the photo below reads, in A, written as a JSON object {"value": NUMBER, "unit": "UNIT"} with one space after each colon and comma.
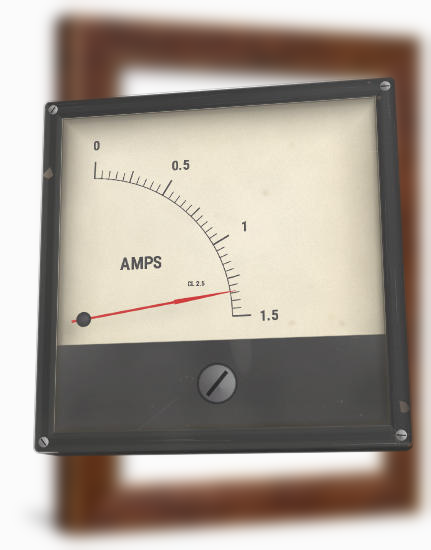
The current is {"value": 1.35, "unit": "A"}
